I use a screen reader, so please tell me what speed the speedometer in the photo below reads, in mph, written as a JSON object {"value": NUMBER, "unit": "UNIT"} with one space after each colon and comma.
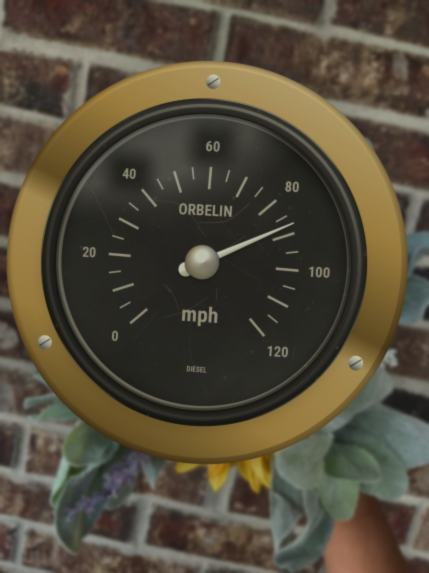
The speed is {"value": 87.5, "unit": "mph"}
